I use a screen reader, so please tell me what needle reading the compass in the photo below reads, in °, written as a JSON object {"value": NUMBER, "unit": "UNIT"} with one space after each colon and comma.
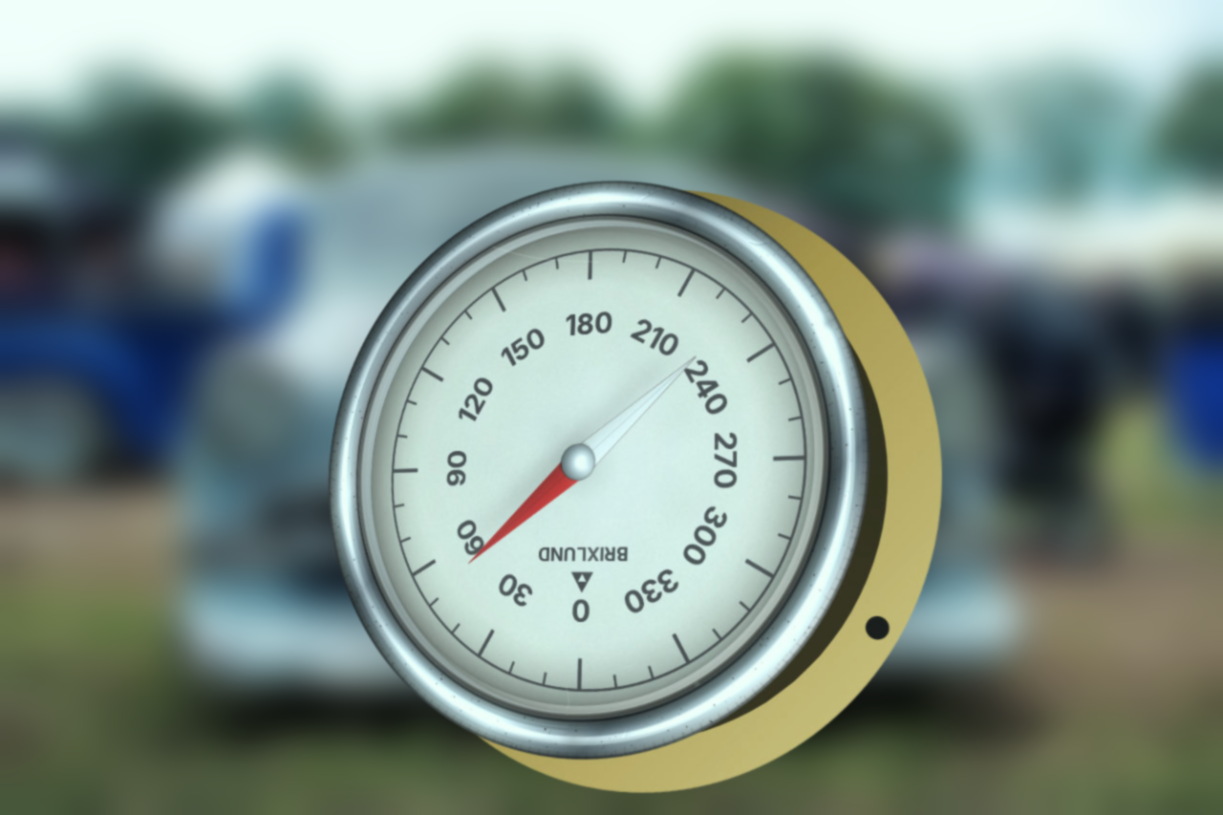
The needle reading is {"value": 50, "unit": "°"}
